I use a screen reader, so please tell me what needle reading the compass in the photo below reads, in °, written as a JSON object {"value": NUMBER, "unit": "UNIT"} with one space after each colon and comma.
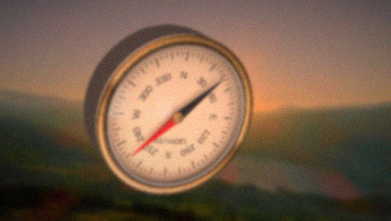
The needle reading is {"value": 225, "unit": "°"}
